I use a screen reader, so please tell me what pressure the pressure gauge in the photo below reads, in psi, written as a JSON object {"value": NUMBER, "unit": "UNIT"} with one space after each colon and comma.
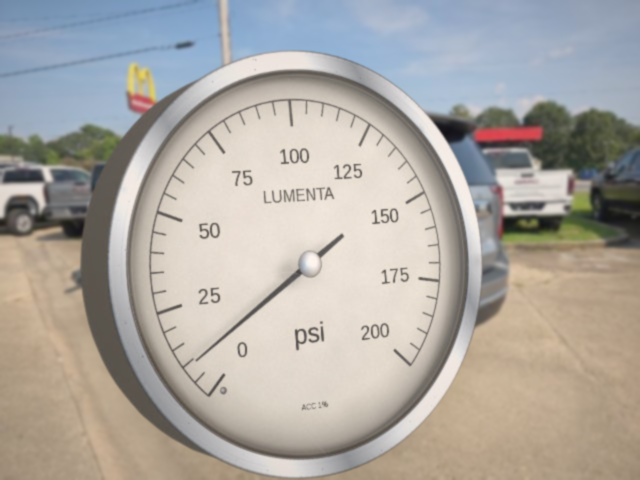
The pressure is {"value": 10, "unit": "psi"}
